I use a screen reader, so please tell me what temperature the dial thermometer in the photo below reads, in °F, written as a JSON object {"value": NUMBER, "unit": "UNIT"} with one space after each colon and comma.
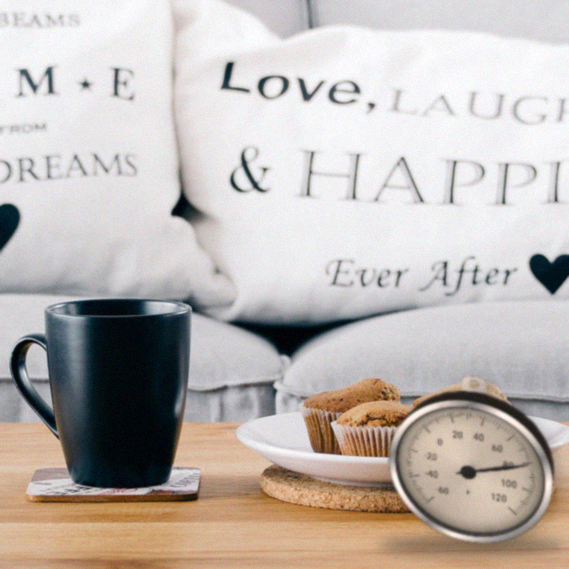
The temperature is {"value": 80, "unit": "°F"}
